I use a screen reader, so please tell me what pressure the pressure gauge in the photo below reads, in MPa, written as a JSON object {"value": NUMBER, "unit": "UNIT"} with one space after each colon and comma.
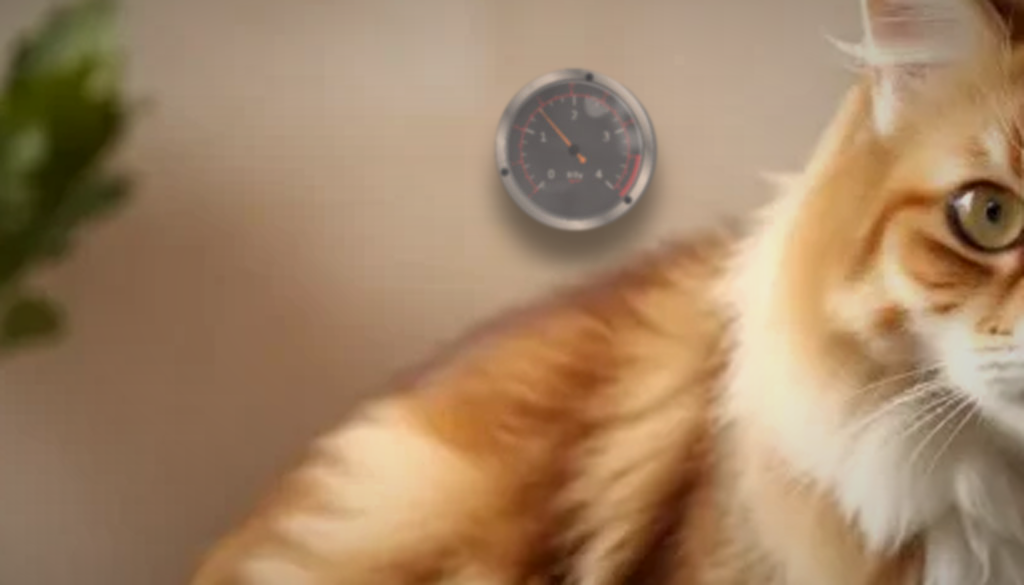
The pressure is {"value": 1.4, "unit": "MPa"}
